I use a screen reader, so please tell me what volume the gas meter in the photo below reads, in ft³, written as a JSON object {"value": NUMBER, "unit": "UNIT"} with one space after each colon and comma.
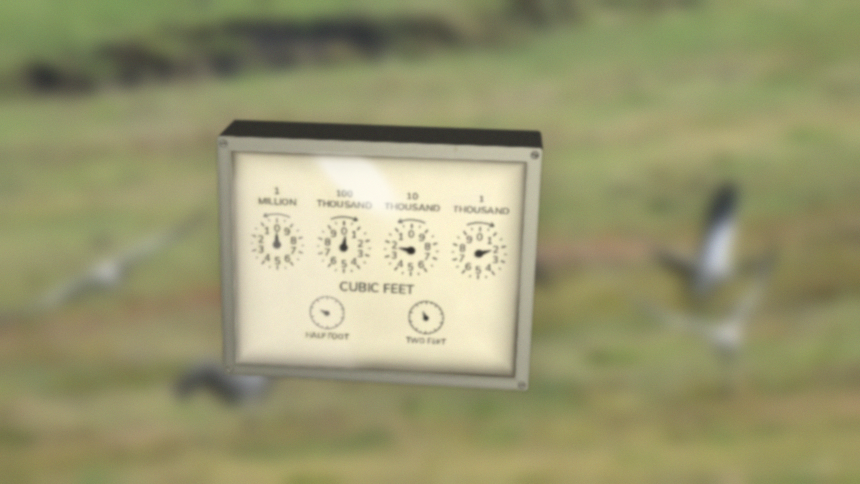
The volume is {"value": 2200, "unit": "ft³"}
